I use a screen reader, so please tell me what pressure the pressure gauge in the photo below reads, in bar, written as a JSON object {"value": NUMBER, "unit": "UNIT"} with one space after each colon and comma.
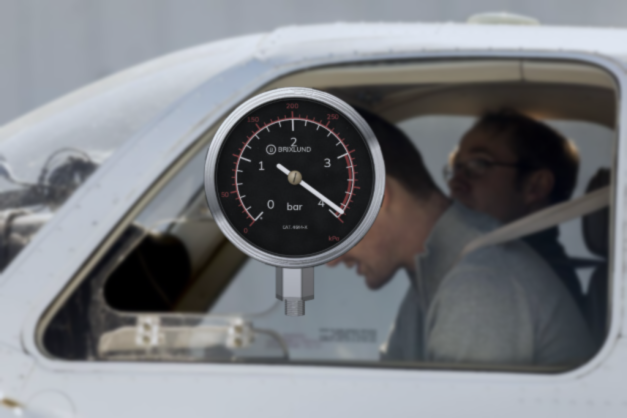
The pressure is {"value": 3.9, "unit": "bar"}
